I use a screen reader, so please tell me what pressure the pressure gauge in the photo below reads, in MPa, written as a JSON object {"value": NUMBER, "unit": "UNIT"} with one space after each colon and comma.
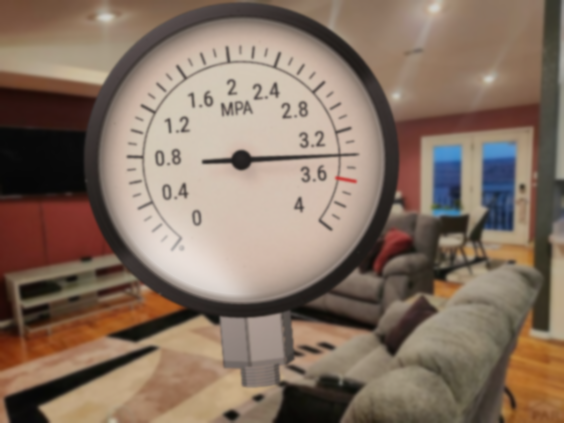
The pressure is {"value": 3.4, "unit": "MPa"}
